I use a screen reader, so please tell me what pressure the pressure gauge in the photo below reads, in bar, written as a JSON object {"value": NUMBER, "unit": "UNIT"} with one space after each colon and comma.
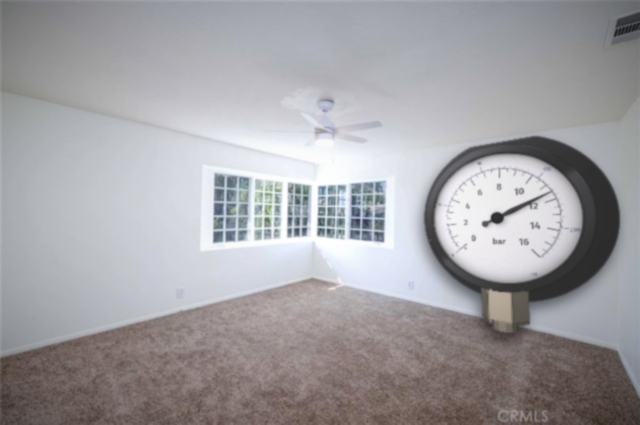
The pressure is {"value": 11.5, "unit": "bar"}
